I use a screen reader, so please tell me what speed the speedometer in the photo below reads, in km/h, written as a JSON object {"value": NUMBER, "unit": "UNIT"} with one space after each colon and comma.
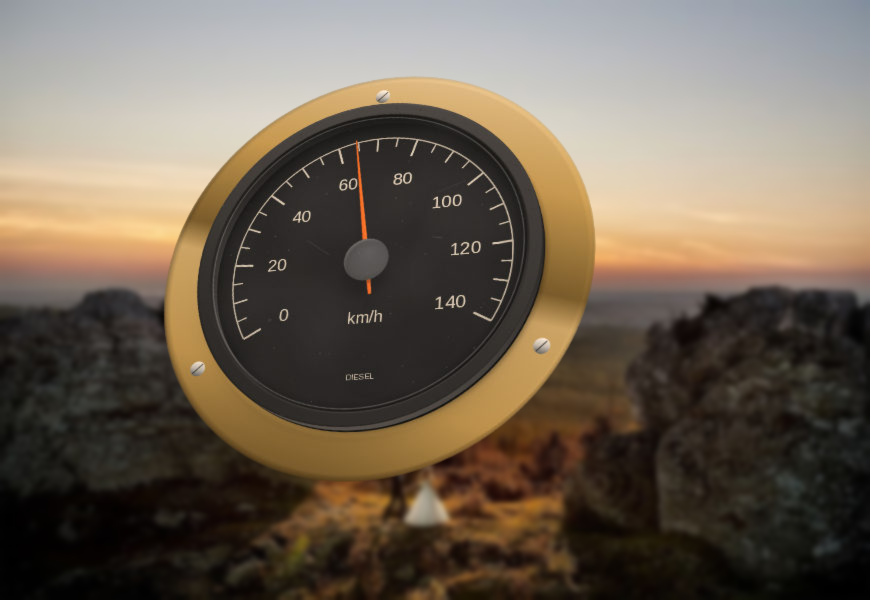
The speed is {"value": 65, "unit": "km/h"}
